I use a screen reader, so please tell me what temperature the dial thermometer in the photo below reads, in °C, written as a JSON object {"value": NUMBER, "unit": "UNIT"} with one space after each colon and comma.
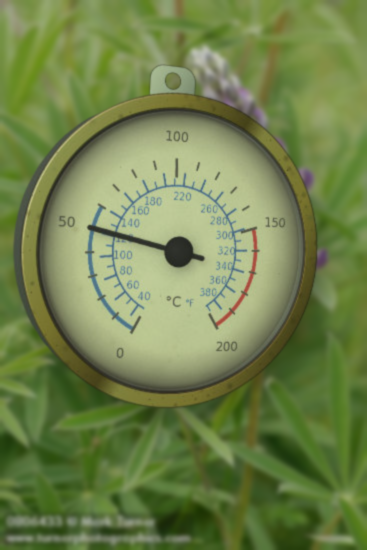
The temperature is {"value": 50, "unit": "°C"}
